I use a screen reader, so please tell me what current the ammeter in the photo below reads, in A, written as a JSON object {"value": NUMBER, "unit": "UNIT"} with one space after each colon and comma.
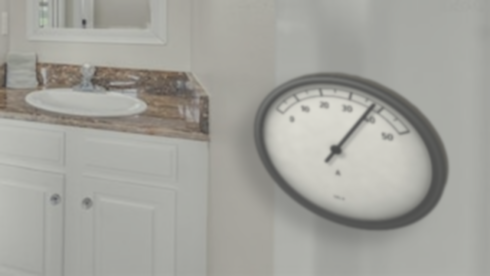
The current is {"value": 37.5, "unit": "A"}
